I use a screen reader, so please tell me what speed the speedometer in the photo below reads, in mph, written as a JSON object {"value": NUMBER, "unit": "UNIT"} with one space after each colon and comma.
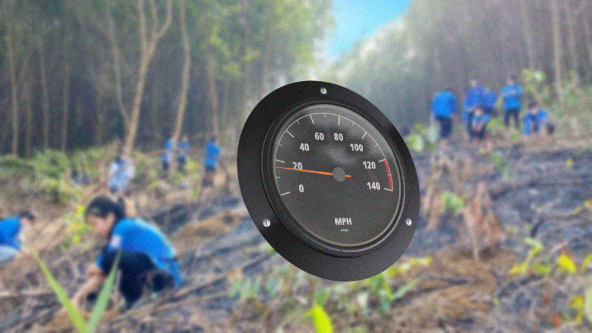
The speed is {"value": 15, "unit": "mph"}
